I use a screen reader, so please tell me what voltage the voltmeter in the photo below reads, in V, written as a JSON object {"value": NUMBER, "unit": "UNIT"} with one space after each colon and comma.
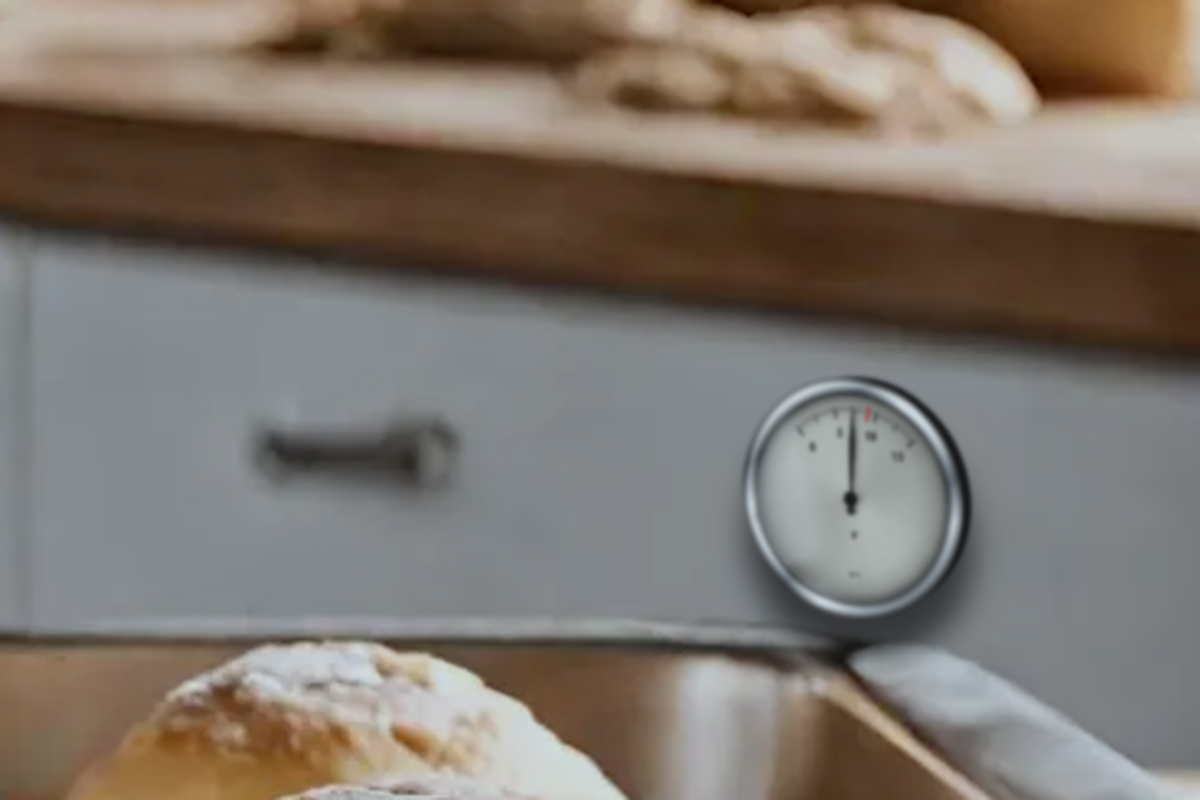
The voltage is {"value": 7.5, "unit": "V"}
